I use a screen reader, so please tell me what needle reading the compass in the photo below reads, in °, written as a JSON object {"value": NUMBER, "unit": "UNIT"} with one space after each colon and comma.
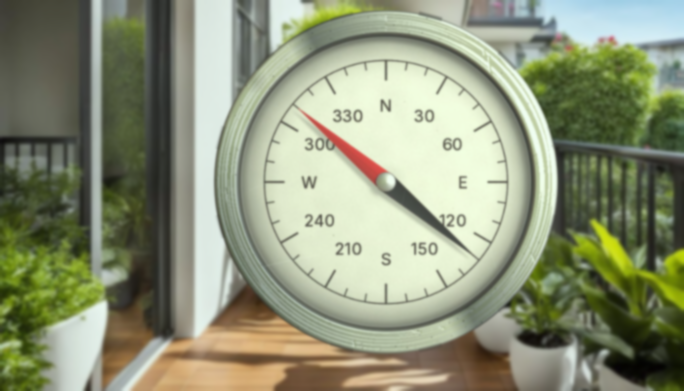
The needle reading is {"value": 310, "unit": "°"}
